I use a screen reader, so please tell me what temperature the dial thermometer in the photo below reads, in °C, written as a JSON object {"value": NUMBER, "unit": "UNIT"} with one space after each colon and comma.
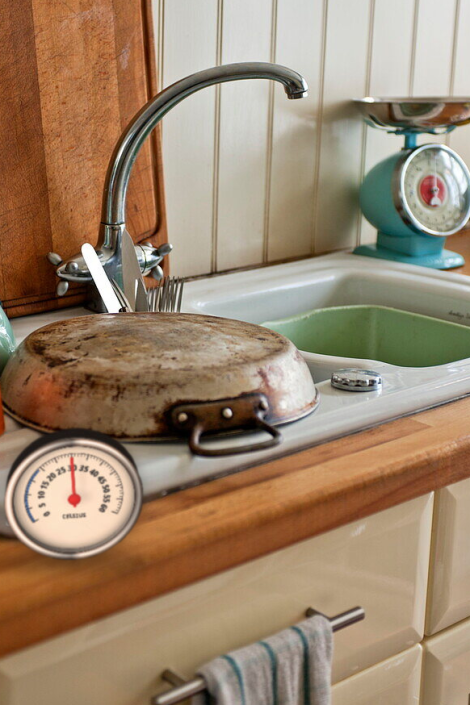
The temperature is {"value": 30, "unit": "°C"}
